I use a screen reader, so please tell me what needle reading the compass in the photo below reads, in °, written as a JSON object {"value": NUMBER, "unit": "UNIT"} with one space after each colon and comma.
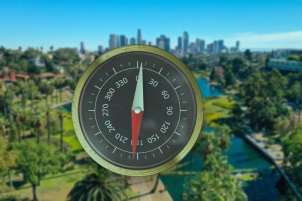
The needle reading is {"value": 185, "unit": "°"}
